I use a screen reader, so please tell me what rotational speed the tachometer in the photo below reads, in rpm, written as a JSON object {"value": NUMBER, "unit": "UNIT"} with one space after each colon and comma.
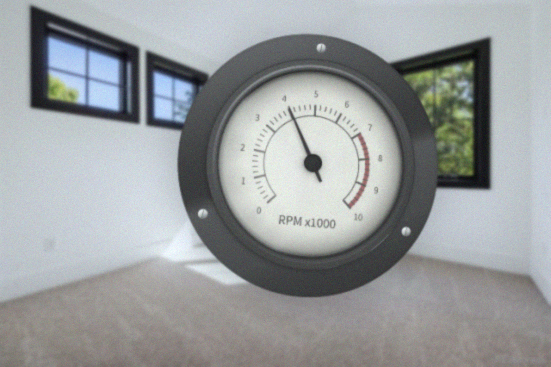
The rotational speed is {"value": 4000, "unit": "rpm"}
